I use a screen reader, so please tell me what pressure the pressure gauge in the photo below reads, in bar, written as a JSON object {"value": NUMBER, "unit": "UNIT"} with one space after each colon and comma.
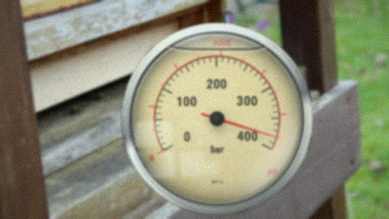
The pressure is {"value": 380, "unit": "bar"}
